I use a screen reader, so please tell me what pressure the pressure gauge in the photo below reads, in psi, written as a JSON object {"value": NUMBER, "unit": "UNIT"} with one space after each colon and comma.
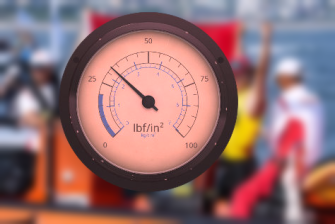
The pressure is {"value": 32.5, "unit": "psi"}
